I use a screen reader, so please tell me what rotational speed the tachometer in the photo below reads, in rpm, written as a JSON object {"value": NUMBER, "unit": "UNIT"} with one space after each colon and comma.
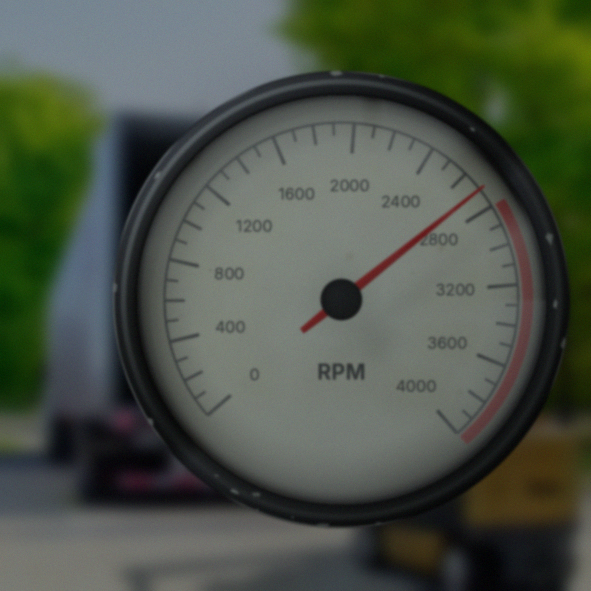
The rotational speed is {"value": 2700, "unit": "rpm"}
